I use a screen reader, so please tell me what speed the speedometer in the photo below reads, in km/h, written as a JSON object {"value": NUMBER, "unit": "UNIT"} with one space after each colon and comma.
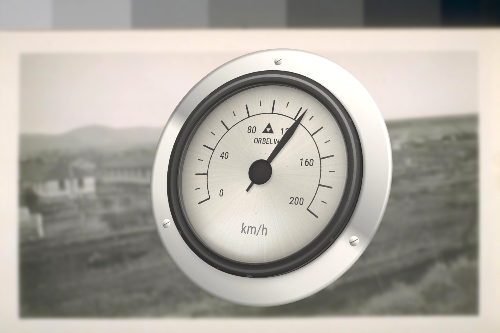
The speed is {"value": 125, "unit": "km/h"}
